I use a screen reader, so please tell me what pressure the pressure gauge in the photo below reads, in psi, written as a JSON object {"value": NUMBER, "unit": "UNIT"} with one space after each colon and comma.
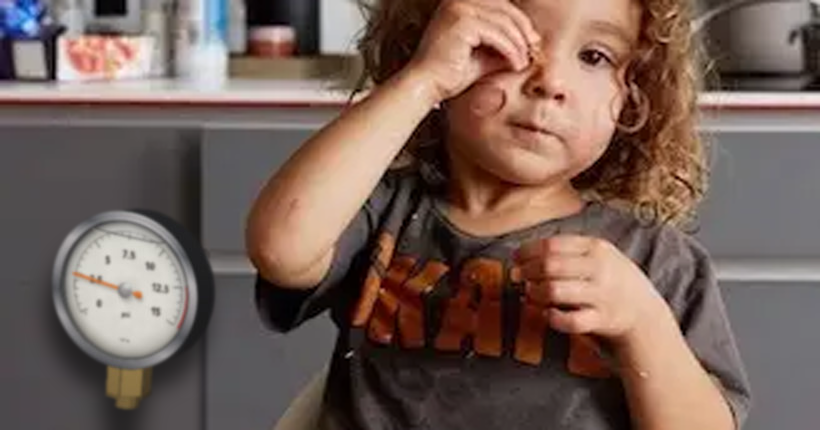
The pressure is {"value": 2.5, "unit": "psi"}
